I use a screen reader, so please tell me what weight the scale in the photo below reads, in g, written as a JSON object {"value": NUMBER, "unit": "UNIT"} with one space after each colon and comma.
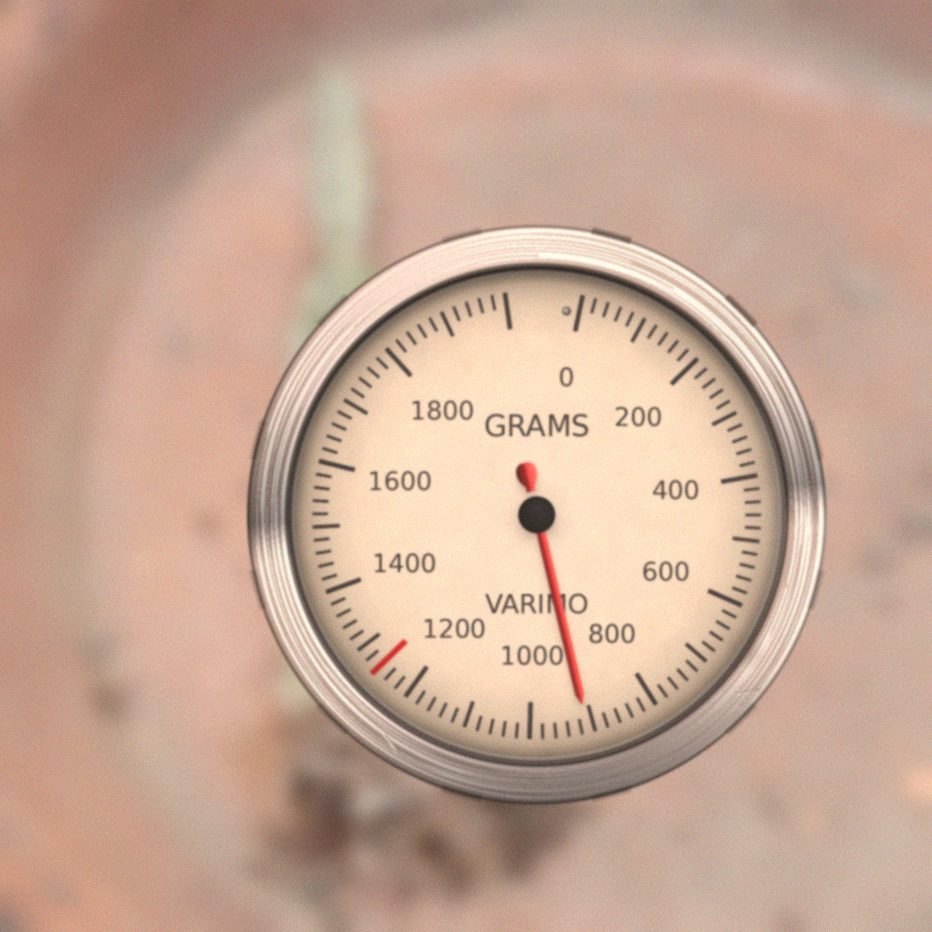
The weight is {"value": 910, "unit": "g"}
